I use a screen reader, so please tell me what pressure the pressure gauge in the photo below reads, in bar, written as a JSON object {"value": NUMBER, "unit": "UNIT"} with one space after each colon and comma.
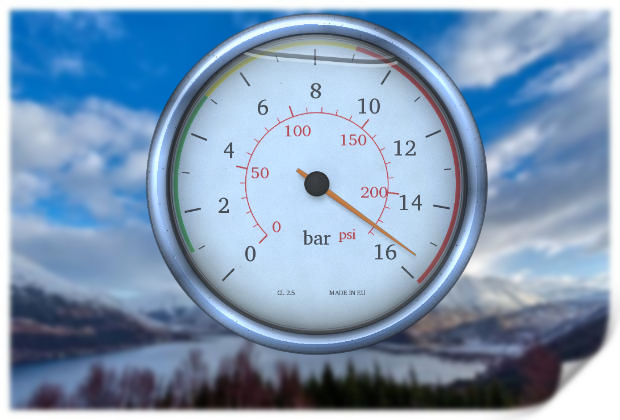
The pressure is {"value": 15.5, "unit": "bar"}
